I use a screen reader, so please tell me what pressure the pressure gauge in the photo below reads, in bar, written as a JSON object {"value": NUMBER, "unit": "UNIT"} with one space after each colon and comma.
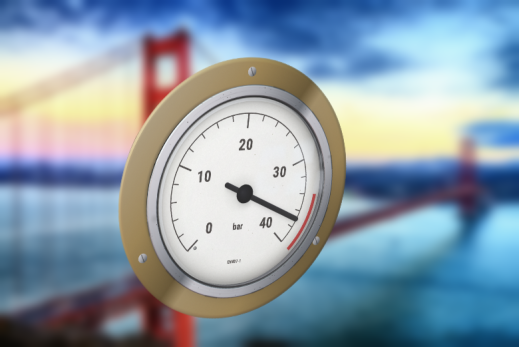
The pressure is {"value": 37, "unit": "bar"}
